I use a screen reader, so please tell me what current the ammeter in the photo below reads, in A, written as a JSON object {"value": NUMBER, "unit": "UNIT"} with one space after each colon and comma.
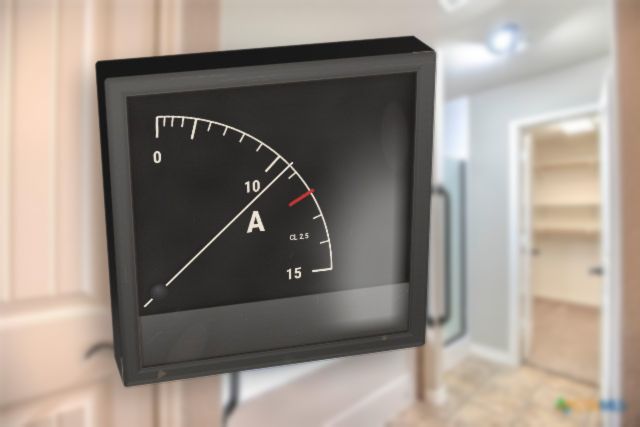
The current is {"value": 10.5, "unit": "A"}
